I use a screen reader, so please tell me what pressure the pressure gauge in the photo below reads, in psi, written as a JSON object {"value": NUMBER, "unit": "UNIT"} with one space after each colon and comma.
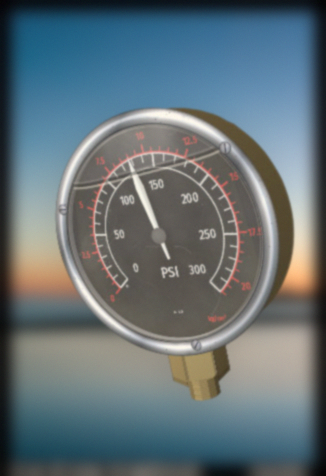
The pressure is {"value": 130, "unit": "psi"}
